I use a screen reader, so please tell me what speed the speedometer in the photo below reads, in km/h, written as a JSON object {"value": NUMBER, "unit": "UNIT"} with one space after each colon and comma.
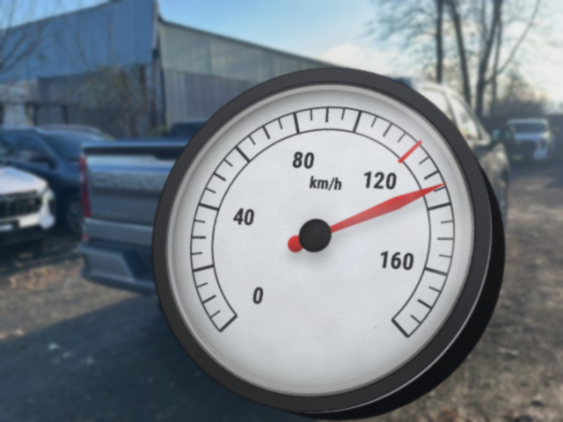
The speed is {"value": 135, "unit": "km/h"}
